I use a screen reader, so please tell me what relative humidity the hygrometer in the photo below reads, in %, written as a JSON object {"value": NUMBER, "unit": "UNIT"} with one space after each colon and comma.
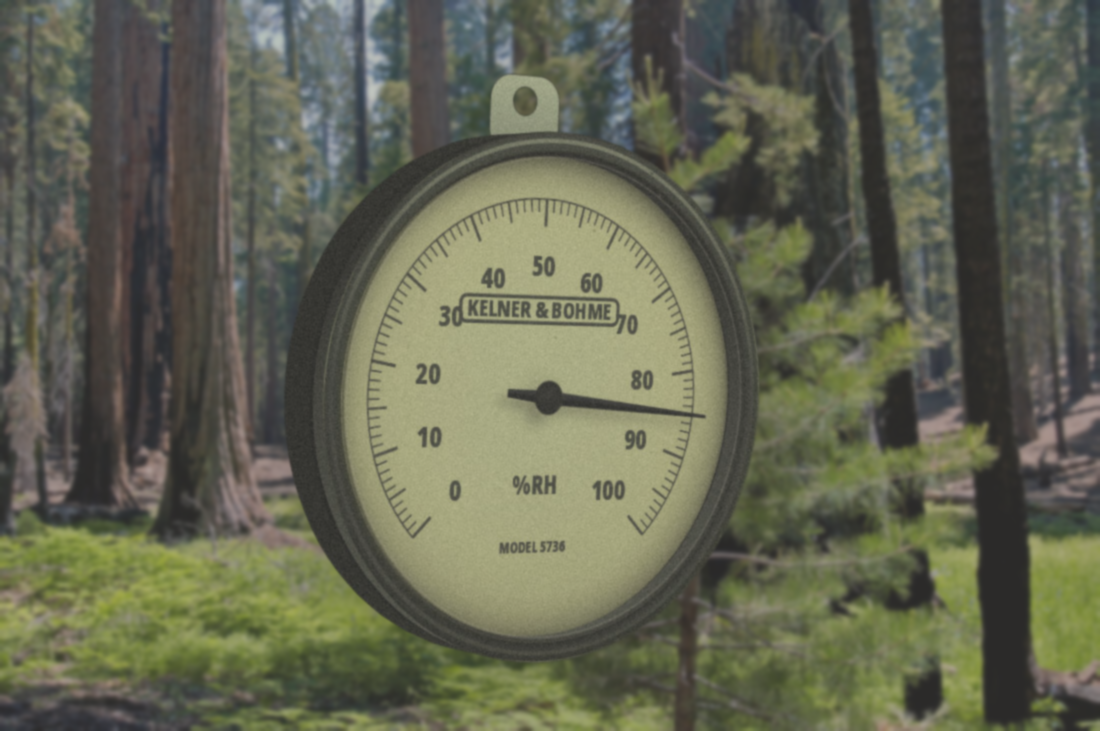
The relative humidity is {"value": 85, "unit": "%"}
